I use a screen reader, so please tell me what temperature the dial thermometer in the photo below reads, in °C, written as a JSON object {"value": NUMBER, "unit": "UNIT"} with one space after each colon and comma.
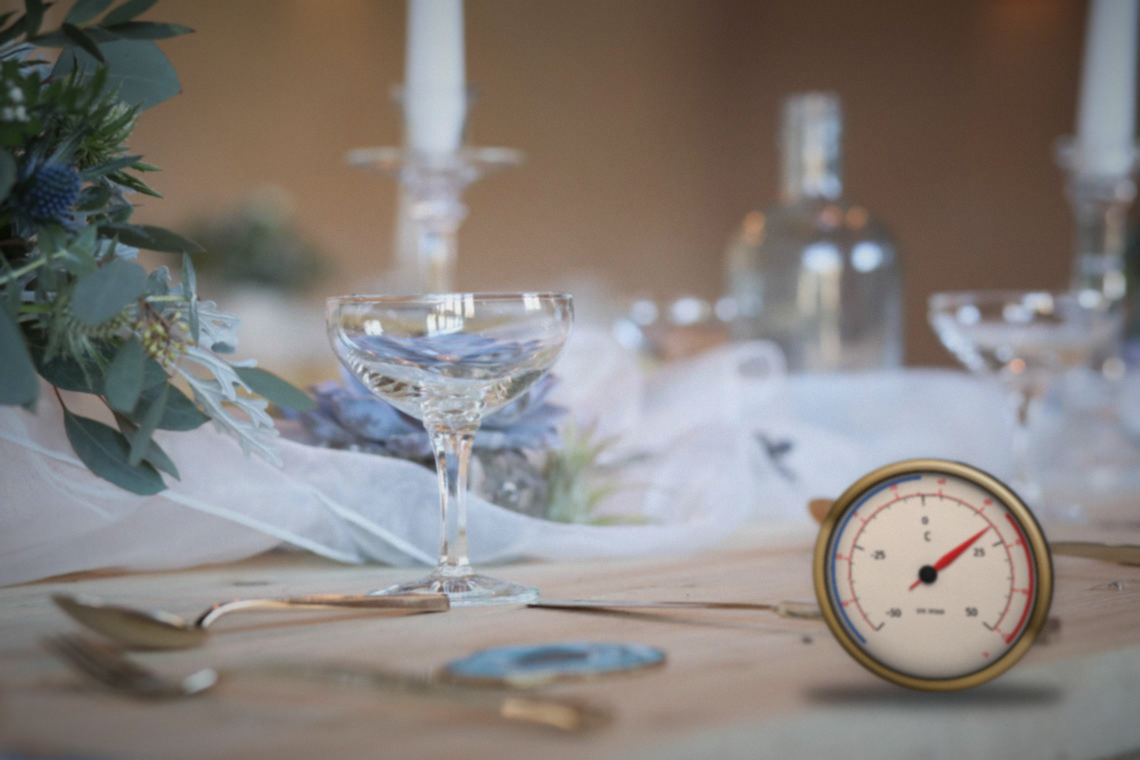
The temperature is {"value": 20, "unit": "°C"}
